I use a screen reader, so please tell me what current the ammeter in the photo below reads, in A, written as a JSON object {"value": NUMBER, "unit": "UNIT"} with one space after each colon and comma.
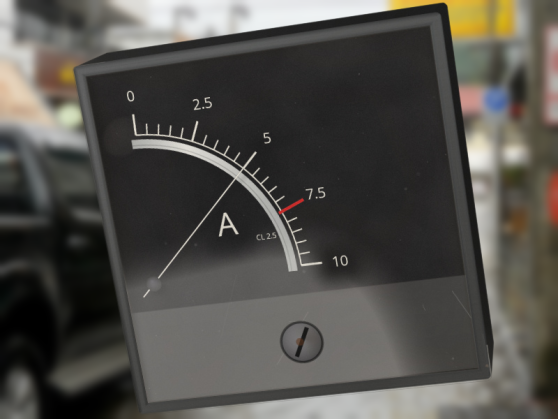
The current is {"value": 5, "unit": "A"}
